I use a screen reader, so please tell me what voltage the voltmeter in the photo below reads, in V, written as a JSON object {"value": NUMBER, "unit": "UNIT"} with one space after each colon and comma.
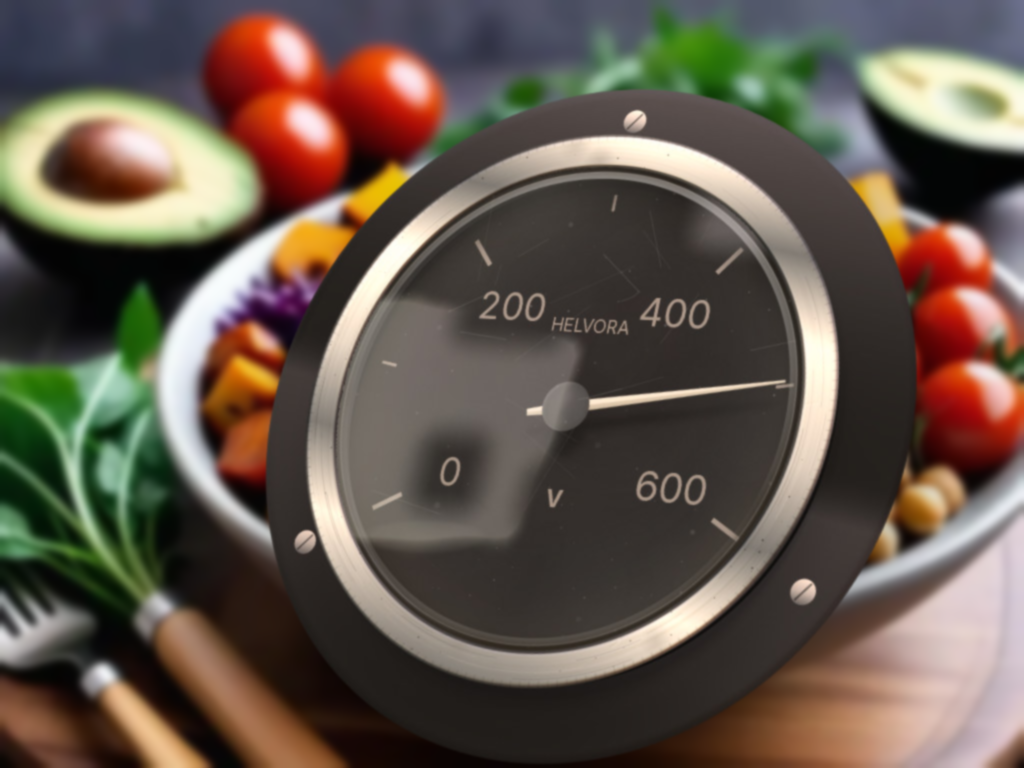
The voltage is {"value": 500, "unit": "V"}
